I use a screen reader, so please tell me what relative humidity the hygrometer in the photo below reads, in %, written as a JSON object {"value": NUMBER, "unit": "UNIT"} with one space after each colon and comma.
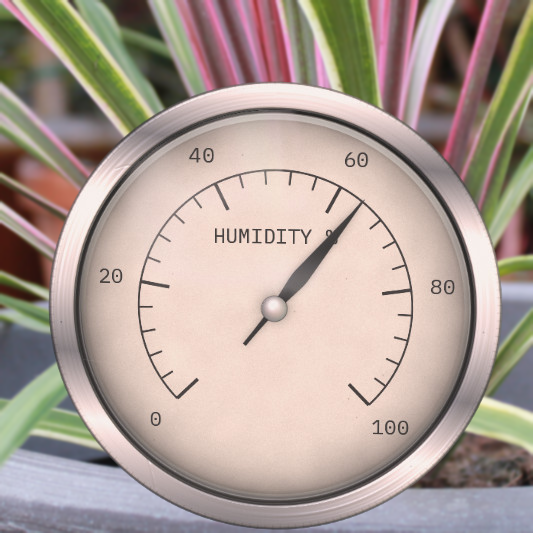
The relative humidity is {"value": 64, "unit": "%"}
